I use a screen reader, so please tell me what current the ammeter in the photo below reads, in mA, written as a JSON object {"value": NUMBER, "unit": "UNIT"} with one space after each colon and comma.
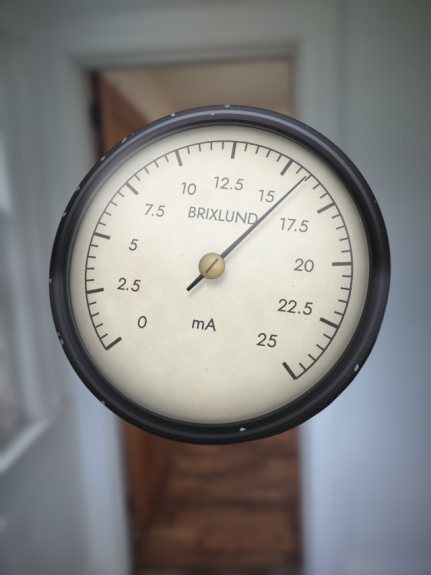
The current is {"value": 16, "unit": "mA"}
